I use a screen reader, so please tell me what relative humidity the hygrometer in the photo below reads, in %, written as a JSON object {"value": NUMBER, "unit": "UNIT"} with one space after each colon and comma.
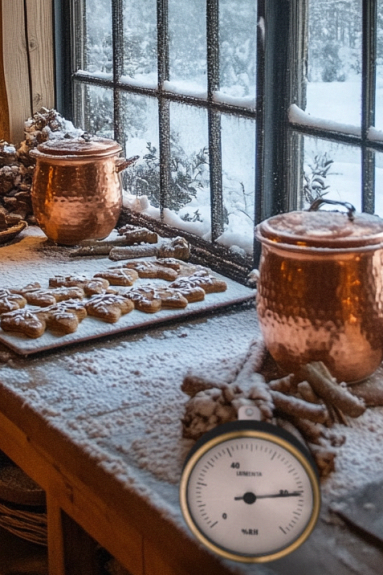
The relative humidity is {"value": 80, "unit": "%"}
